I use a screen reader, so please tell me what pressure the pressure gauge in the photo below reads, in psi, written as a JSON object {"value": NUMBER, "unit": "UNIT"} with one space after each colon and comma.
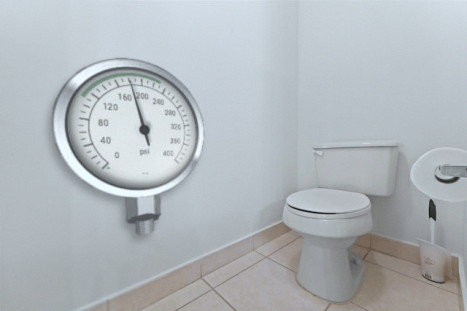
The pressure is {"value": 180, "unit": "psi"}
